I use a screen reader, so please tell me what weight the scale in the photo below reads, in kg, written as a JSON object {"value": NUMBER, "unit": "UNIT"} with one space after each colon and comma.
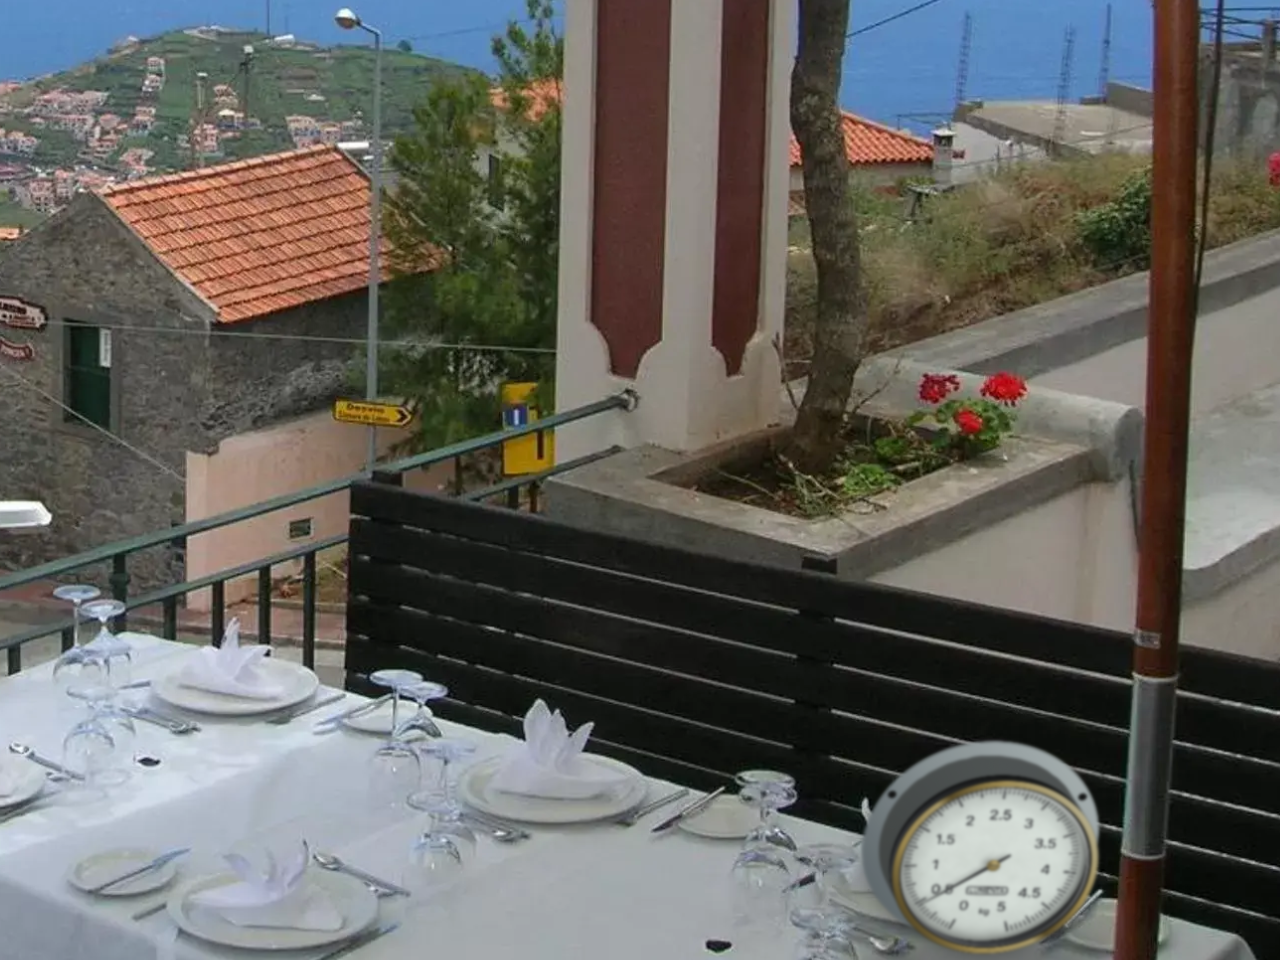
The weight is {"value": 0.5, "unit": "kg"}
